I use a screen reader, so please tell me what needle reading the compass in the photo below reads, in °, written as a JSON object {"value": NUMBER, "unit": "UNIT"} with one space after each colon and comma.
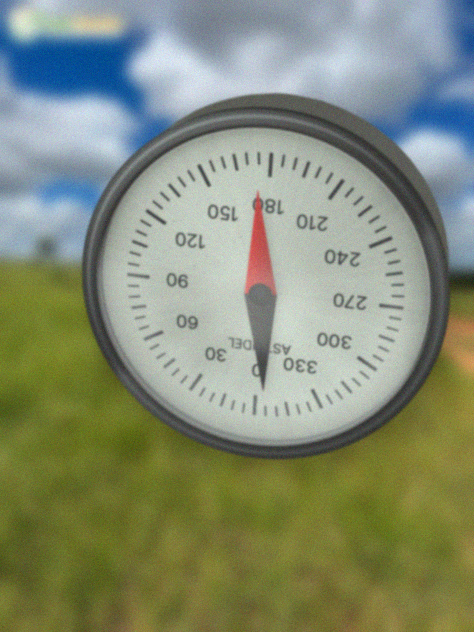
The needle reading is {"value": 175, "unit": "°"}
